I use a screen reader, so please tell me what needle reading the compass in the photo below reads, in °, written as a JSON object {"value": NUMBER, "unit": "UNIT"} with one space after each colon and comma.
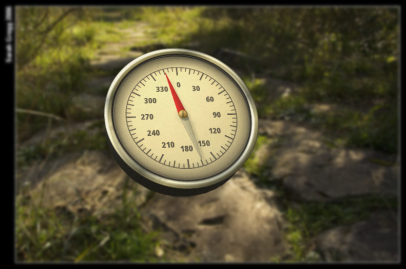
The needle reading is {"value": 345, "unit": "°"}
